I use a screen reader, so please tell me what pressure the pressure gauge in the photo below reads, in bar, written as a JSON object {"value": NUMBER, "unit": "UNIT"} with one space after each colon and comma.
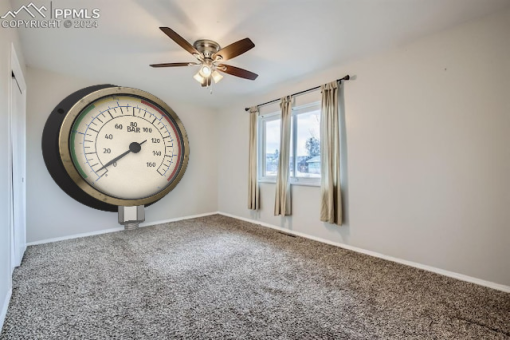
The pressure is {"value": 5, "unit": "bar"}
